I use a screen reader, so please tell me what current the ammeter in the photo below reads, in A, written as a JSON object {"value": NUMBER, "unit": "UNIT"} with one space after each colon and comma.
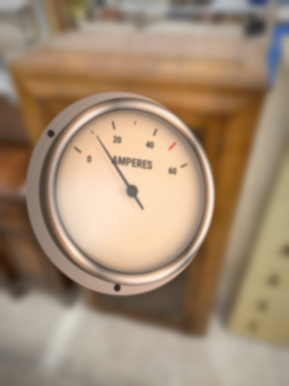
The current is {"value": 10, "unit": "A"}
